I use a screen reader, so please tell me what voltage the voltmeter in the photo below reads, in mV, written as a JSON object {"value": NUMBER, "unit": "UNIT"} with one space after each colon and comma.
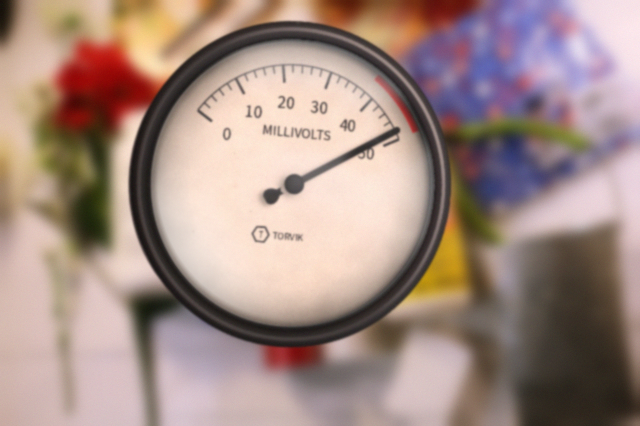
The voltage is {"value": 48, "unit": "mV"}
